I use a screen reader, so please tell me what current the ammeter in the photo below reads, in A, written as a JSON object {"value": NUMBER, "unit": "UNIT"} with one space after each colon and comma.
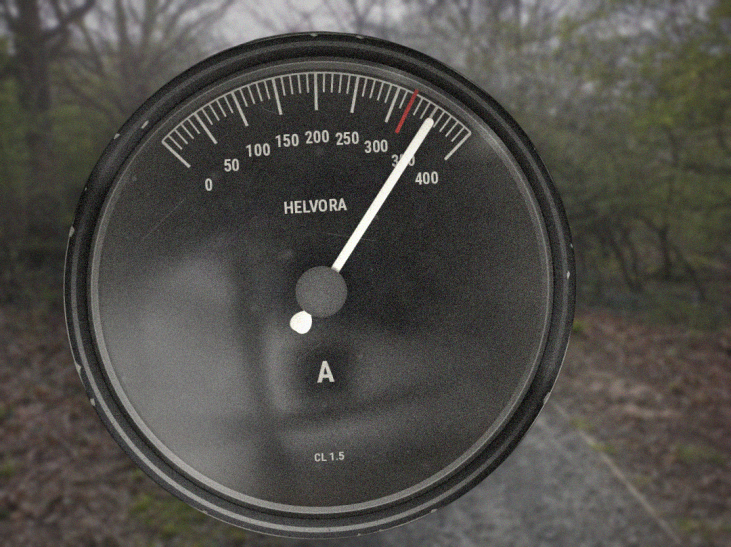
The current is {"value": 350, "unit": "A"}
